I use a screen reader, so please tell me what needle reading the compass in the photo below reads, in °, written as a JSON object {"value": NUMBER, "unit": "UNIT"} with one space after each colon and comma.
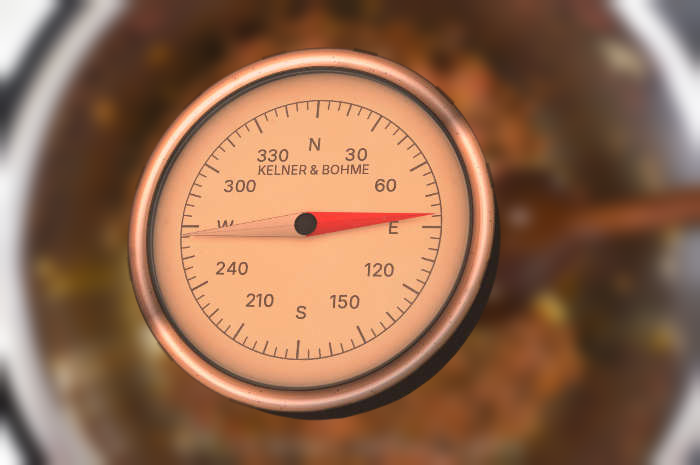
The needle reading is {"value": 85, "unit": "°"}
